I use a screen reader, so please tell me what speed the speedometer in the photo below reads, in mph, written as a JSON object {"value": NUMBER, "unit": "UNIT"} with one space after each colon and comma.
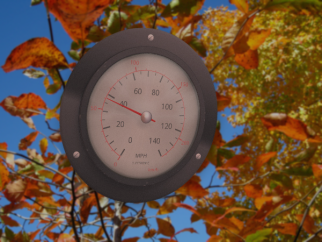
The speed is {"value": 37.5, "unit": "mph"}
